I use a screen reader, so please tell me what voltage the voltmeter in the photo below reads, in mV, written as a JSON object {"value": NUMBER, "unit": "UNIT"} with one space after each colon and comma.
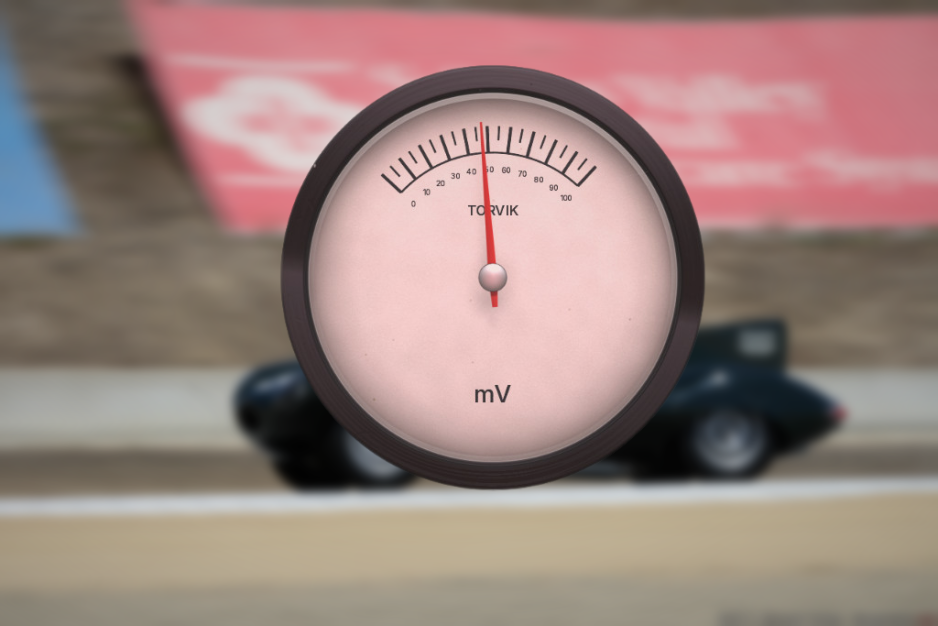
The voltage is {"value": 47.5, "unit": "mV"}
